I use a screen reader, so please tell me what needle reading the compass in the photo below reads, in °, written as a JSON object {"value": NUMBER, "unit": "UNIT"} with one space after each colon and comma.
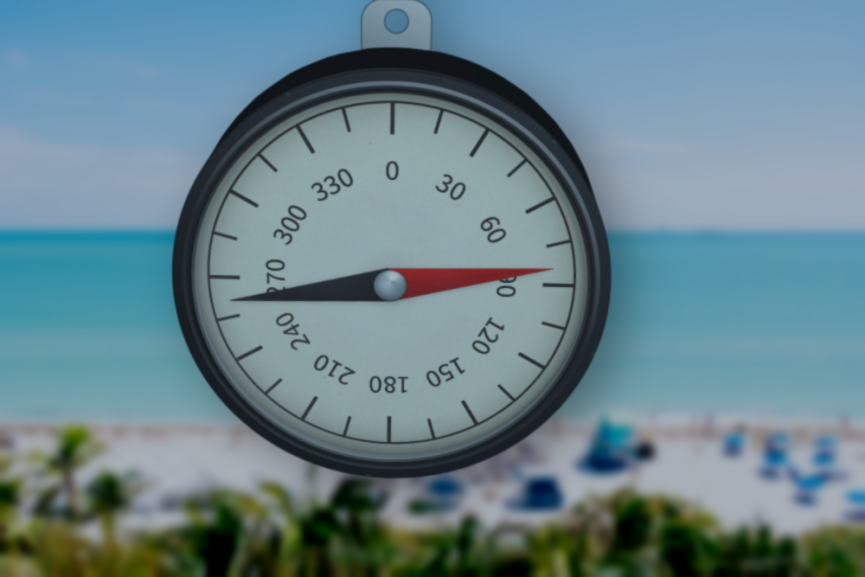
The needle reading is {"value": 82.5, "unit": "°"}
